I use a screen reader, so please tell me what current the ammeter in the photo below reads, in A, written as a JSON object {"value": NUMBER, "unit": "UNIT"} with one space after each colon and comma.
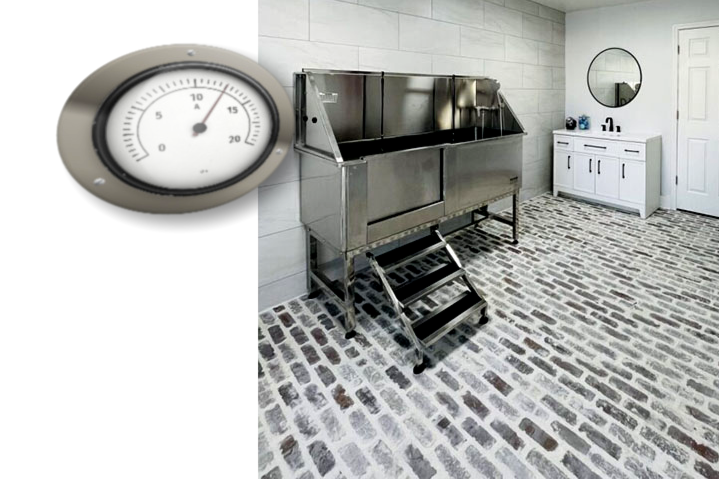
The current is {"value": 12.5, "unit": "A"}
